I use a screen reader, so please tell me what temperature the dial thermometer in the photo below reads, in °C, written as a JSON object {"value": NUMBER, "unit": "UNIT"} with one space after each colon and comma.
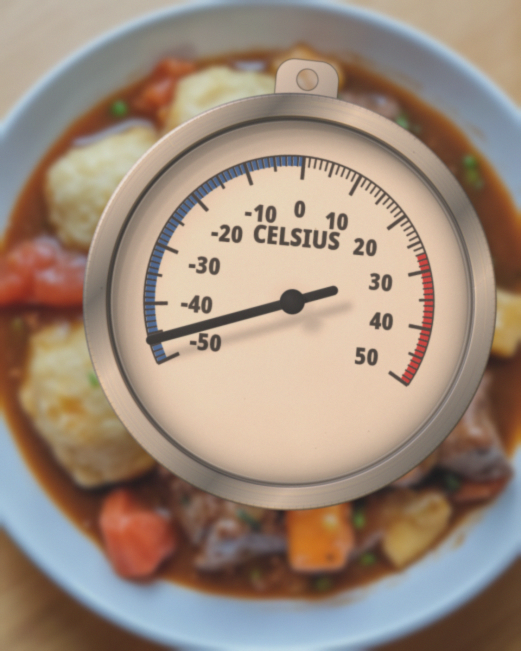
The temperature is {"value": -46, "unit": "°C"}
